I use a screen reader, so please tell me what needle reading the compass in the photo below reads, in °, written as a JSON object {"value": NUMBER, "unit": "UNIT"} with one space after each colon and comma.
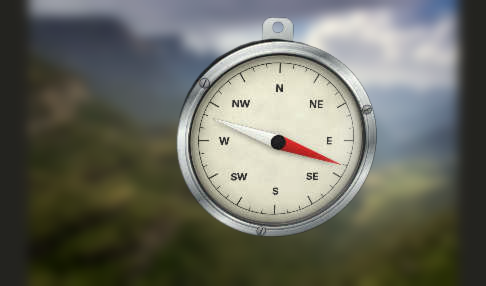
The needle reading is {"value": 110, "unit": "°"}
